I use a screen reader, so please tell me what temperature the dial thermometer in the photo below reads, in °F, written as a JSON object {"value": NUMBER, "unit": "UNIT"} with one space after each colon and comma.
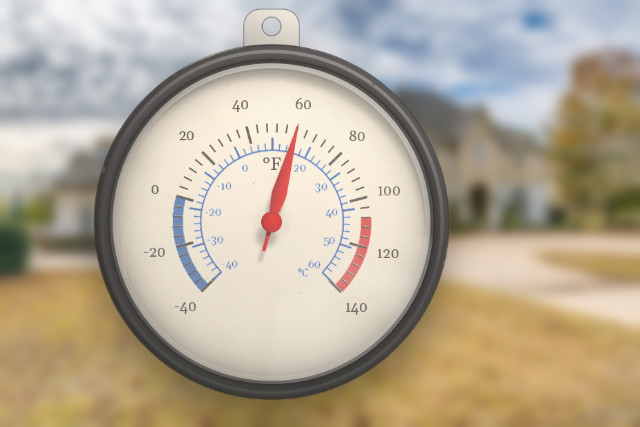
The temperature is {"value": 60, "unit": "°F"}
